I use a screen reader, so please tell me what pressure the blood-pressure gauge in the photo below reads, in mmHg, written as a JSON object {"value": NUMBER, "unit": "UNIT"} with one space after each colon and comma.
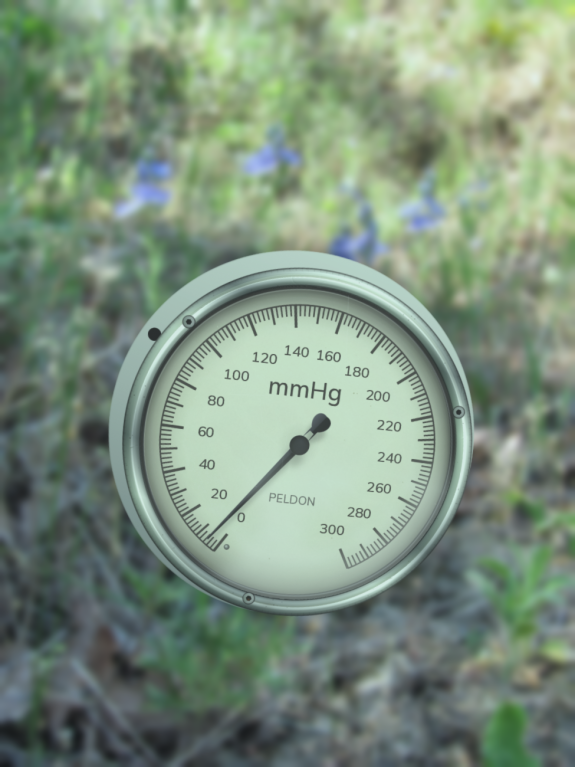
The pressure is {"value": 6, "unit": "mmHg"}
